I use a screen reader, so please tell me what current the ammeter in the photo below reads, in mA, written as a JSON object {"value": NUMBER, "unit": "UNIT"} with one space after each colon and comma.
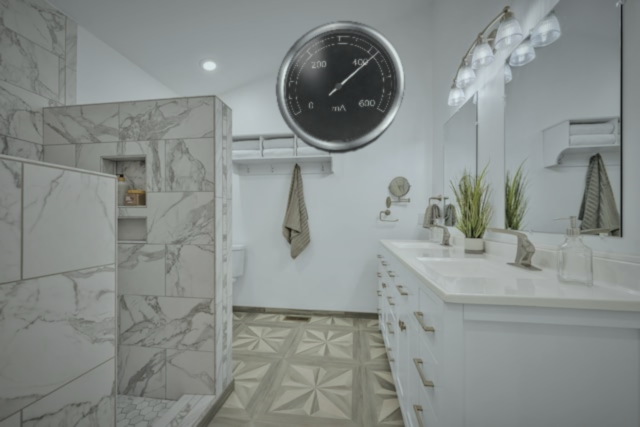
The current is {"value": 425, "unit": "mA"}
